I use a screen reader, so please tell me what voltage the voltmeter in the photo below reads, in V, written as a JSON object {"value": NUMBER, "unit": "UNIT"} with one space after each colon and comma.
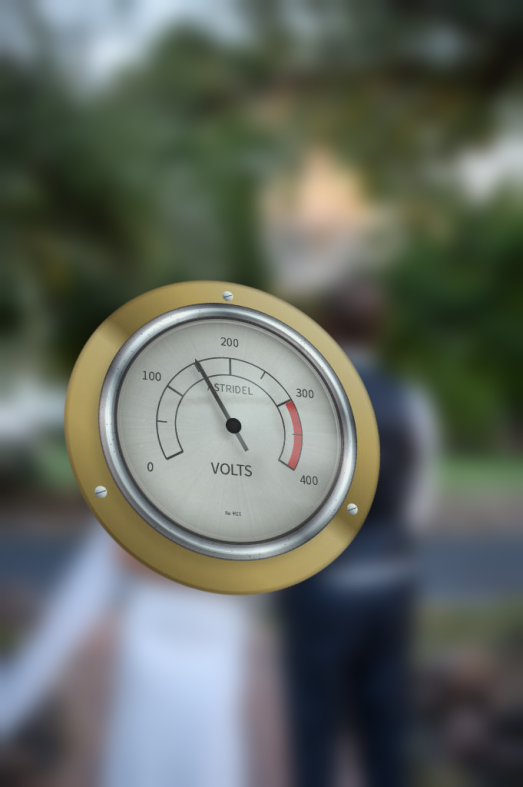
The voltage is {"value": 150, "unit": "V"}
